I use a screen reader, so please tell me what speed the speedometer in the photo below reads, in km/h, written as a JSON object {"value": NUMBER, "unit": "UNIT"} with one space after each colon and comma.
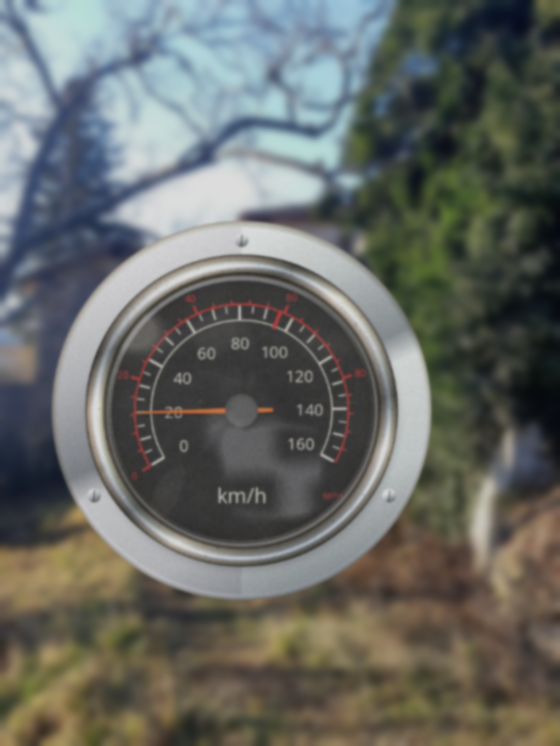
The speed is {"value": 20, "unit": "km/h"}
